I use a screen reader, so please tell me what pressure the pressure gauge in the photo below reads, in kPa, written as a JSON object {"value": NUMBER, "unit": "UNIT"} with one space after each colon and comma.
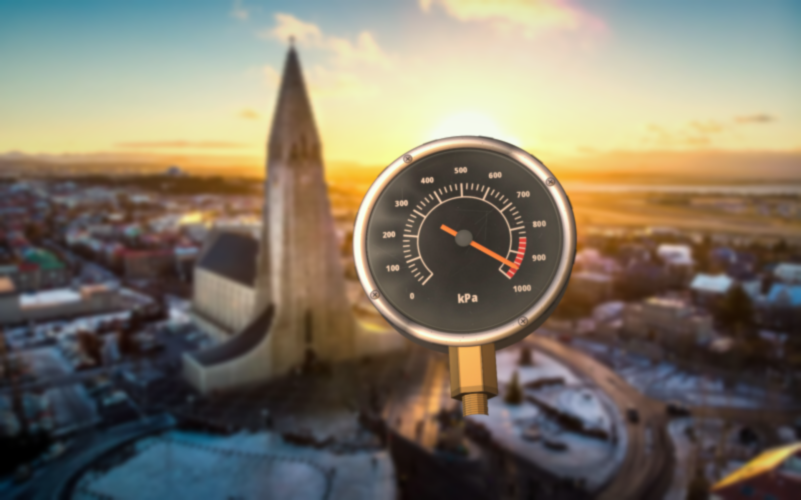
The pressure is {"value": 960, "unit": "kPa"}
